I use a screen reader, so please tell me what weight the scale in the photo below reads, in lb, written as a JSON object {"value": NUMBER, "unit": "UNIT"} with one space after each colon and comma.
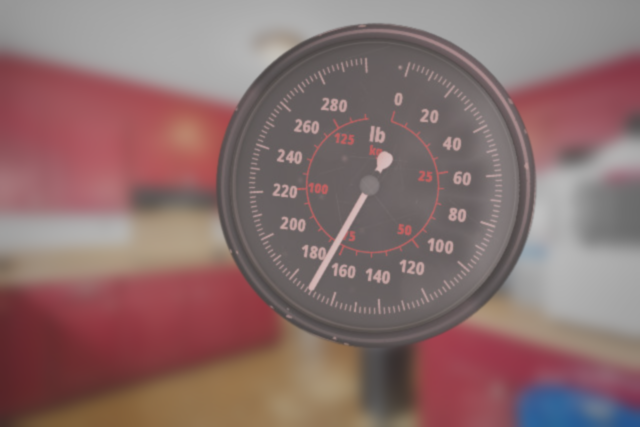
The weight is {"value": 170, "unit": "lb"}
